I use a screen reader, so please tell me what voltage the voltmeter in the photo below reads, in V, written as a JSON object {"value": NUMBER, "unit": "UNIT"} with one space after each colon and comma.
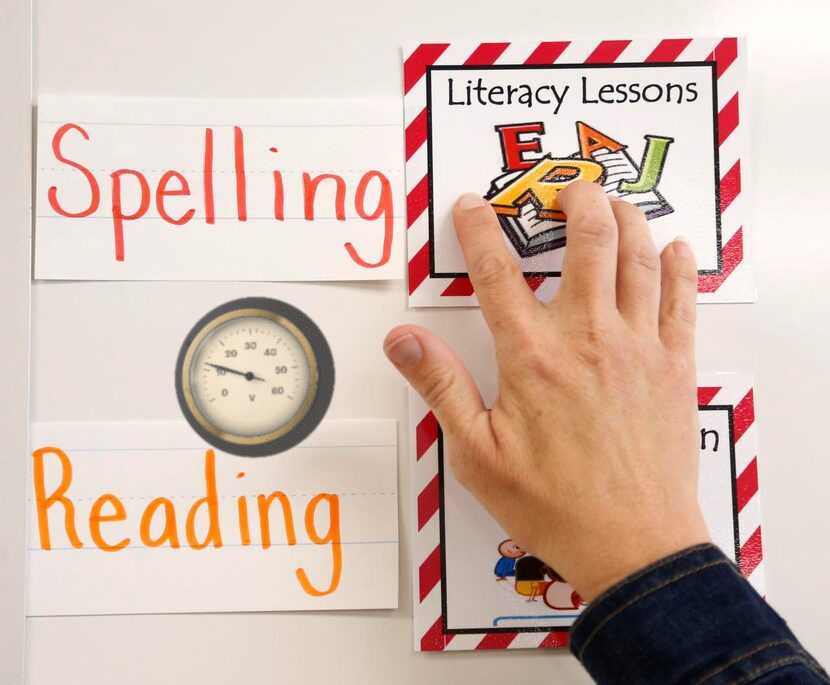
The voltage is {"value": 12, "unit": "V"}
